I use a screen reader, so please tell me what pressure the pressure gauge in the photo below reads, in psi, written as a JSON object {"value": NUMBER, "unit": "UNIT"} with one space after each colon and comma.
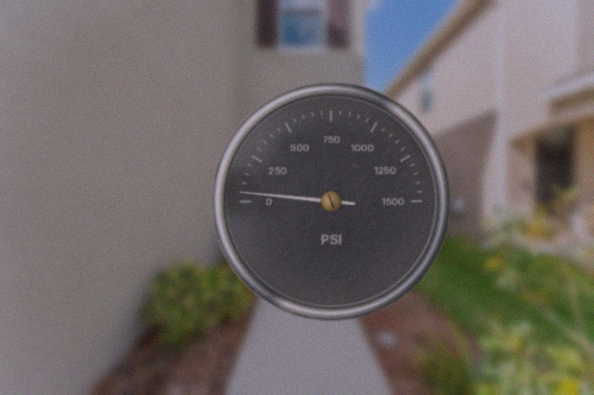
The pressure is {"value": 50, "unit": "psi"}
